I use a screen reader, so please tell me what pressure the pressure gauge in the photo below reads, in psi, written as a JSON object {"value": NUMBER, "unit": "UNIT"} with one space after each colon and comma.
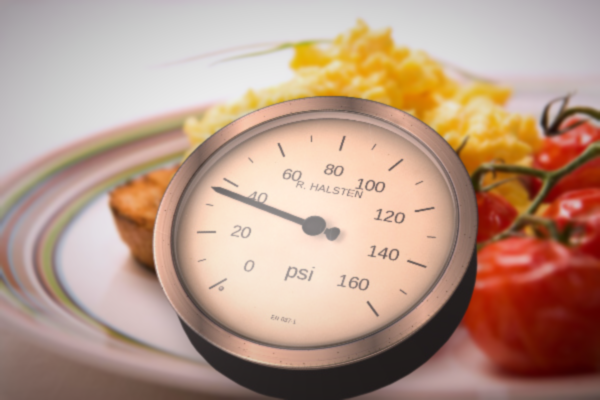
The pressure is {"value": 35, "unit": "psi"}
